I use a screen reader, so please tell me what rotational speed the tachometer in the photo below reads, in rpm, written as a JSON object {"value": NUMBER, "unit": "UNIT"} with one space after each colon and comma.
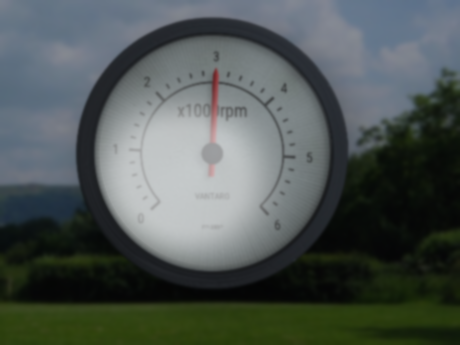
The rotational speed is {"value": 3000, "unit": "rpm"}
